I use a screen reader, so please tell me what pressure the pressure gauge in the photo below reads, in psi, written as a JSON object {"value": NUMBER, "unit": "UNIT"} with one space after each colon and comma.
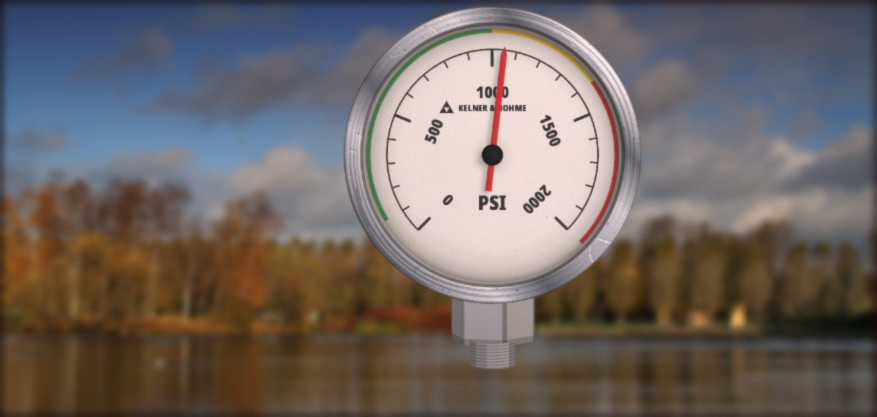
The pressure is {"value": 1050, "unit": "psi"}
